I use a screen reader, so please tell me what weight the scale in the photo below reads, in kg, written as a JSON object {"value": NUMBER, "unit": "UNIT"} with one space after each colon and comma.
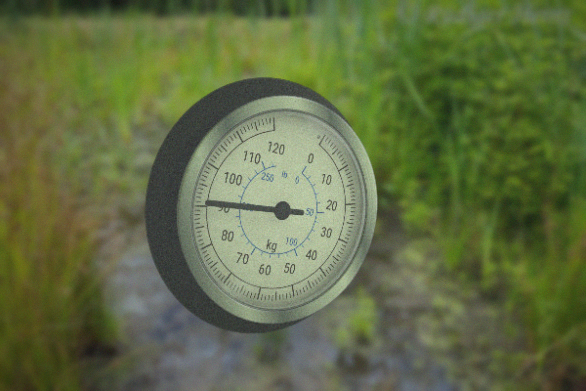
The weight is {"value": 91, "unit": "kg"}
